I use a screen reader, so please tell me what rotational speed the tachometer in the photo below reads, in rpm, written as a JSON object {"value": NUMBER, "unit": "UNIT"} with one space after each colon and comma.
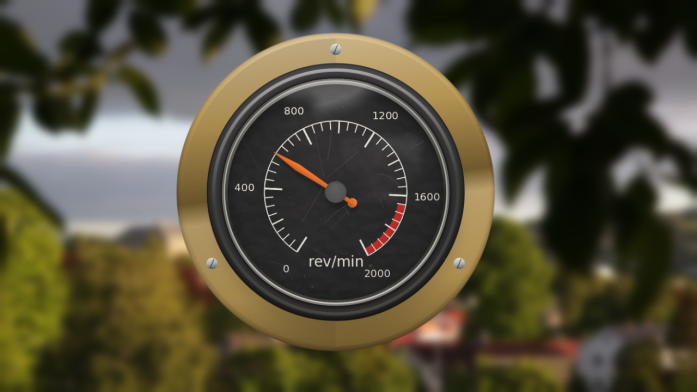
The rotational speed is {"value": 600, "unit": "rpm"}
